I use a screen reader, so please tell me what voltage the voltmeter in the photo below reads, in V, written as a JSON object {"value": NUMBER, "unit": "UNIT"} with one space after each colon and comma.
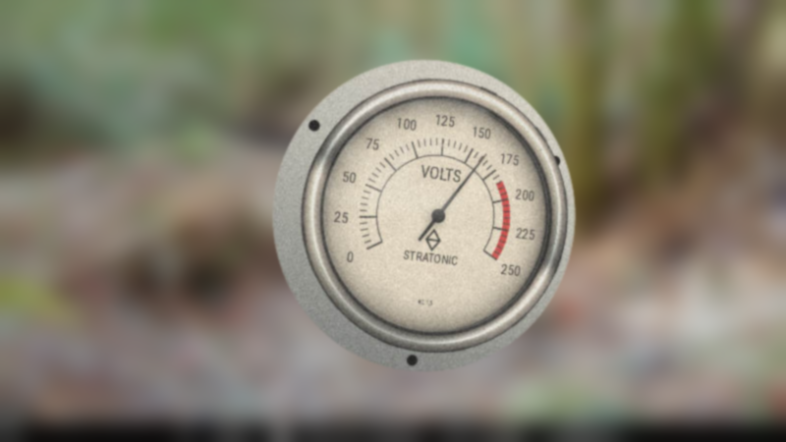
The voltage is {"value": 160, "unit": "V"}
